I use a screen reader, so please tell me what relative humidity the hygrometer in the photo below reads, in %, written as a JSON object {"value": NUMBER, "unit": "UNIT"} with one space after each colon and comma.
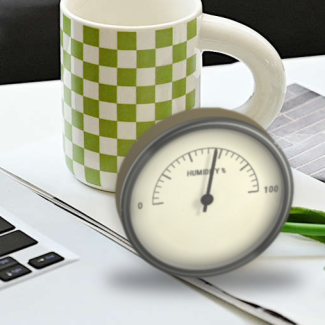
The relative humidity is {"value": 56, "unit": "%"}
